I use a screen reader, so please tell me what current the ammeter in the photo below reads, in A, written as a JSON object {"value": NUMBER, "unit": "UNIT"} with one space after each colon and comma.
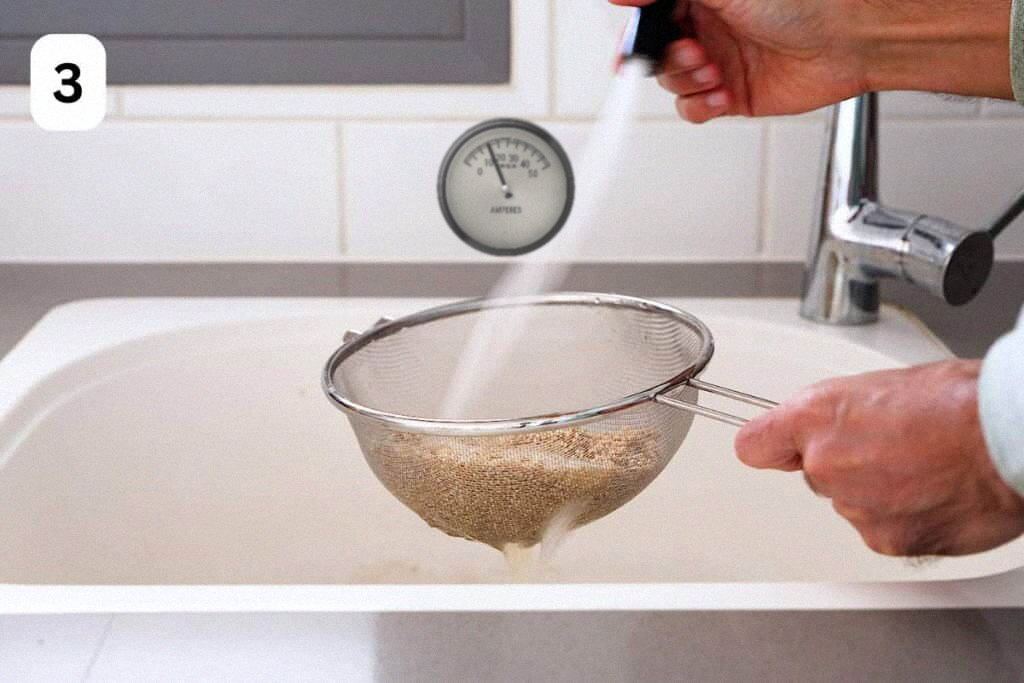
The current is {"value": 15, "unit": "A"}
